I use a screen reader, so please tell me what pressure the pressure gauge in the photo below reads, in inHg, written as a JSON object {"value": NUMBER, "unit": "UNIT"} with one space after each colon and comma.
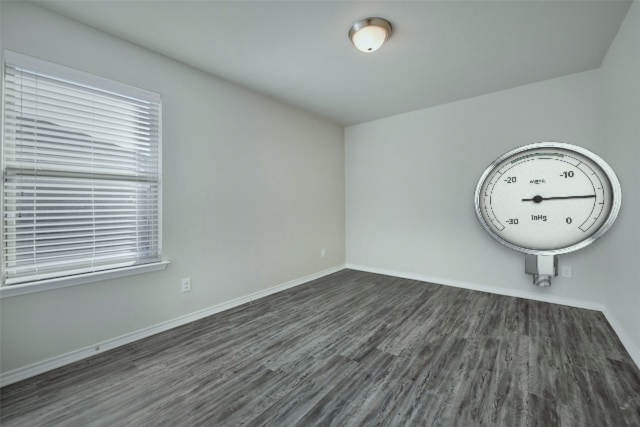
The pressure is {"value": -5, "unit": "inHg"}
